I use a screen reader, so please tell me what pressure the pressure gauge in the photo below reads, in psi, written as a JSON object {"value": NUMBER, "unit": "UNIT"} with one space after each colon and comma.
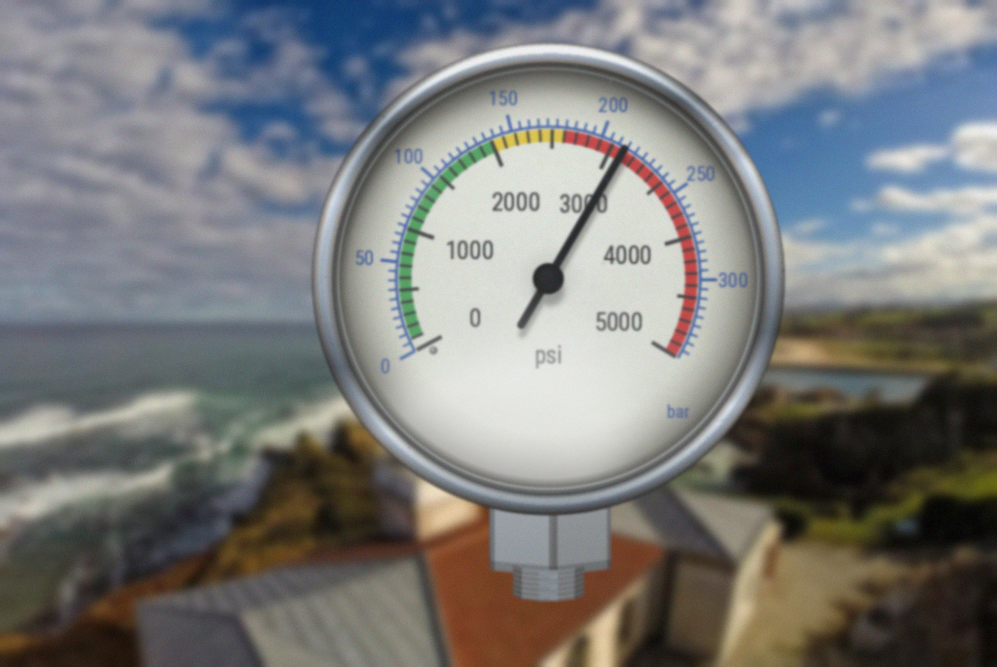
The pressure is {"value": 3100, "unit": "psi"}
